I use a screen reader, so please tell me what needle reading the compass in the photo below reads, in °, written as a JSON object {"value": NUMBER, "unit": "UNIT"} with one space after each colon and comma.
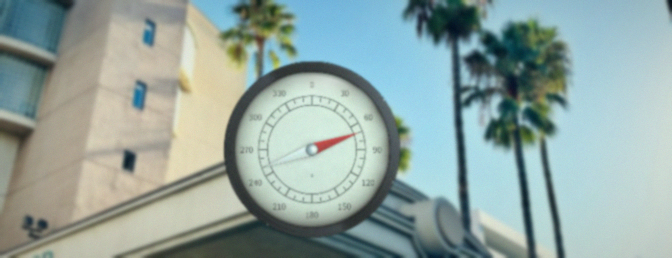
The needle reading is {"value": 70, "unit": "°"}
